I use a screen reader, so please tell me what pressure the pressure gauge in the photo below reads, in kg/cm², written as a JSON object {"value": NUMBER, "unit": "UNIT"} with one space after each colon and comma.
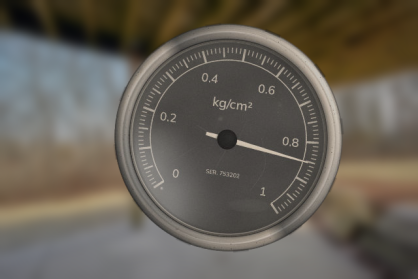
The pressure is {"value": 0.85, "unit": "kg/cm²"}
